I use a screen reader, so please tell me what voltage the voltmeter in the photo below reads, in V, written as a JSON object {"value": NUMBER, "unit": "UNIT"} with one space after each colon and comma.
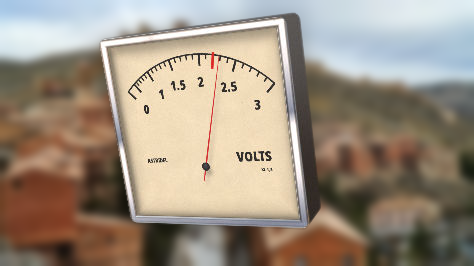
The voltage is {"value": 2.3, "unit": "V"}
